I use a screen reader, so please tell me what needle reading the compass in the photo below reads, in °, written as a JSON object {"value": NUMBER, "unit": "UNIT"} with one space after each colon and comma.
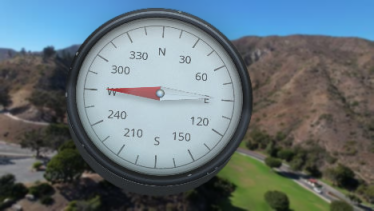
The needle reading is {"value": 270, "unit": "°"}
